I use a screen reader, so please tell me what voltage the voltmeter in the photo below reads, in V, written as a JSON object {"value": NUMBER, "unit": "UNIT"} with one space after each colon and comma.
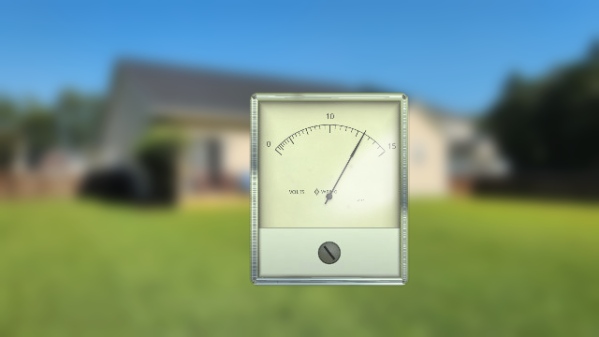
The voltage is {"value": 13, "unit": "V"}
